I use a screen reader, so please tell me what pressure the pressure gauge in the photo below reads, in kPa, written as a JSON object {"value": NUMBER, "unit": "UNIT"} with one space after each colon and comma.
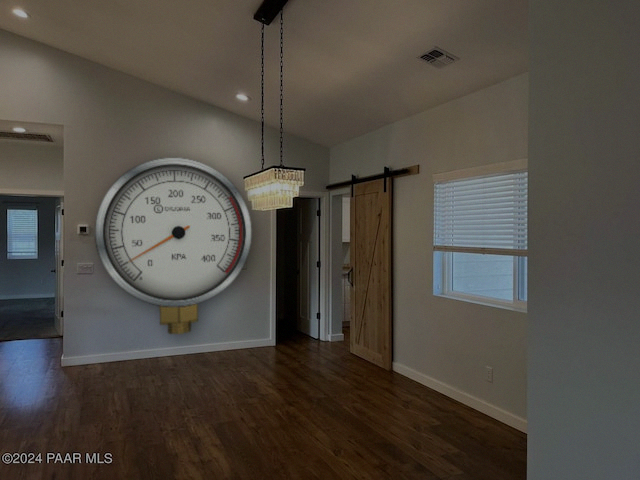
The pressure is {"value": 25, "unit": "kPa"}
